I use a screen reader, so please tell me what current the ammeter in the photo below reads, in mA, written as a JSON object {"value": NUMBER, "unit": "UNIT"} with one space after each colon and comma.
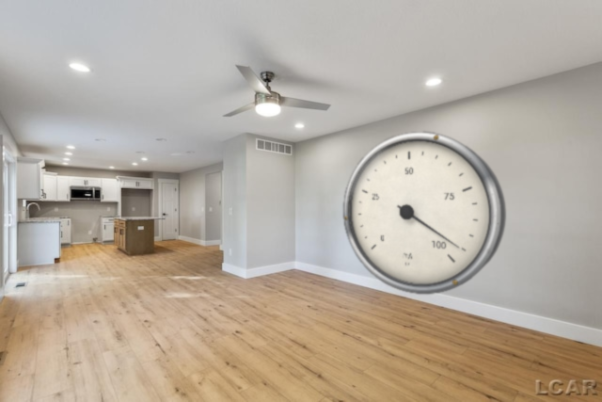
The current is {"value": 95, "unit": "mA"}
